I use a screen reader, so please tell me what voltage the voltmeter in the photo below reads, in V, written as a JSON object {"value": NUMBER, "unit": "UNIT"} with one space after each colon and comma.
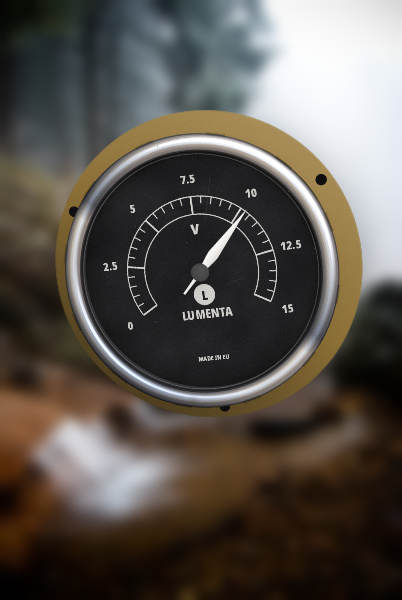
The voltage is {"value": 10.25, "unit": "V"}
